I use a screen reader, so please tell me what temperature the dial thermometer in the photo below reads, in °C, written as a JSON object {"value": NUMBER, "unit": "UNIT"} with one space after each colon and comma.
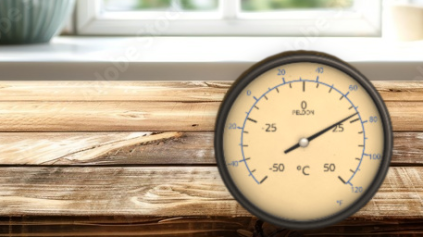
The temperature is {"value": 22.5, "unit": "°C"}
